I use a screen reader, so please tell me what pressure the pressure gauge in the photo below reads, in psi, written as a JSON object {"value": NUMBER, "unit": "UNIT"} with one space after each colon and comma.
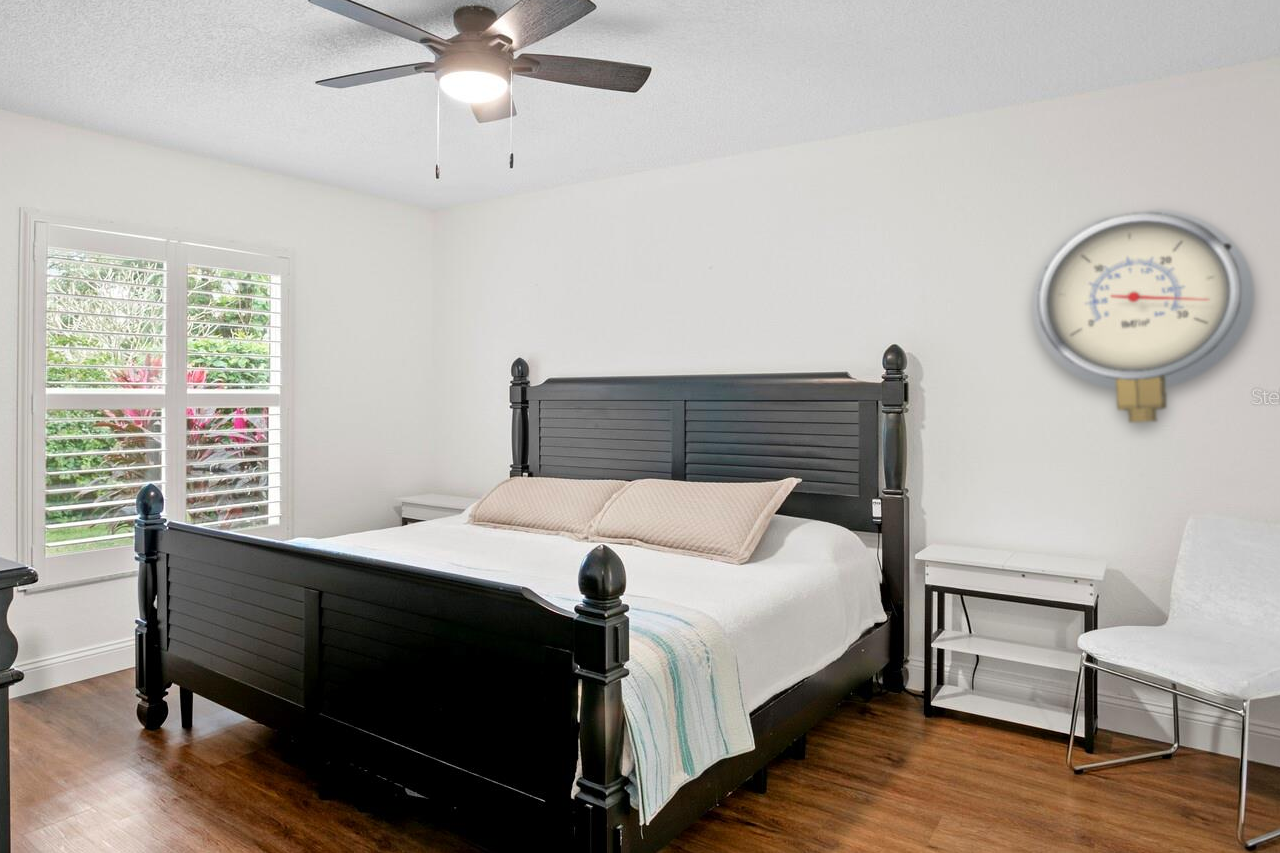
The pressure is {"value": 27.5, "unit": "psi"}
